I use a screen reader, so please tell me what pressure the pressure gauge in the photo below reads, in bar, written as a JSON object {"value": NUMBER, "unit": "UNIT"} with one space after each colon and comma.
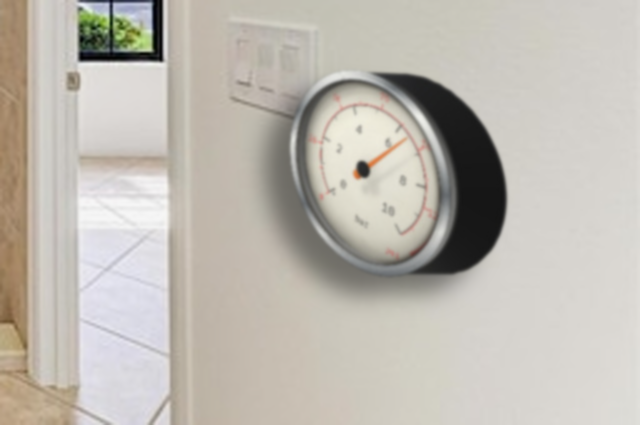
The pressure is {"value": 6.5, "unit": "bar"}
